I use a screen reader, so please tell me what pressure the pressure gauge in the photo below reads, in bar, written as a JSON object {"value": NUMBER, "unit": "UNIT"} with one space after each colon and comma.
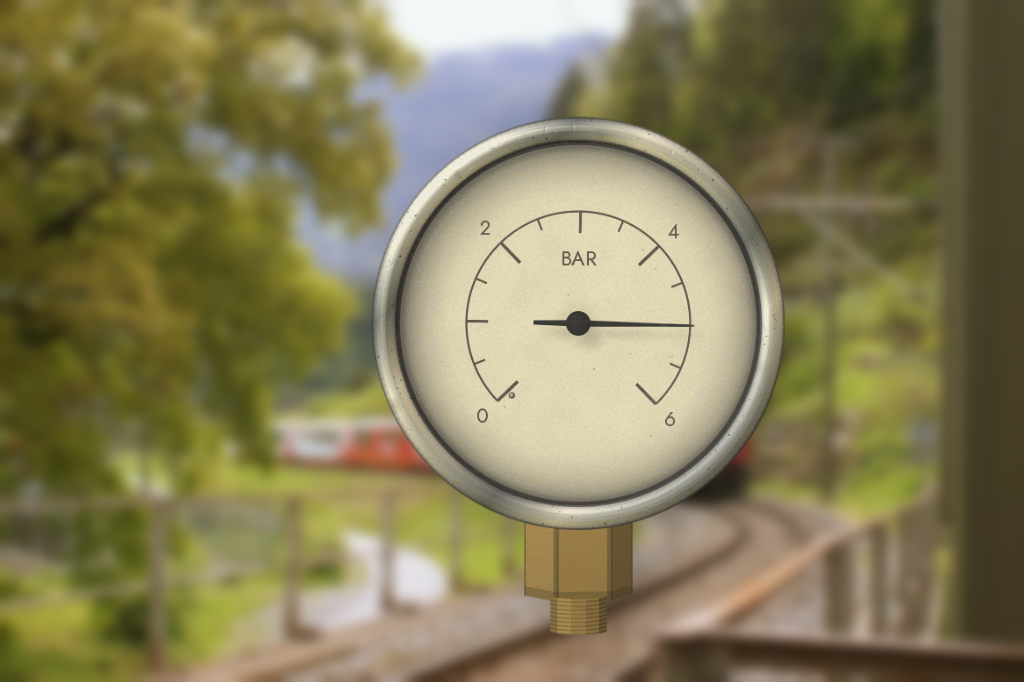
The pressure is {"value": 5, "unit": "bar"}
